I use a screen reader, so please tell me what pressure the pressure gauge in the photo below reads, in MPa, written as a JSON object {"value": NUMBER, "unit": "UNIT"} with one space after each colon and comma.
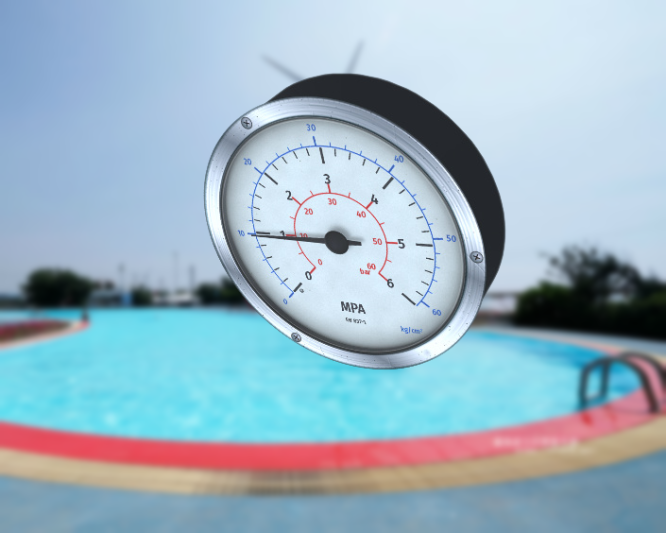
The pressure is {"value": 1, "unit": "MPa"}
